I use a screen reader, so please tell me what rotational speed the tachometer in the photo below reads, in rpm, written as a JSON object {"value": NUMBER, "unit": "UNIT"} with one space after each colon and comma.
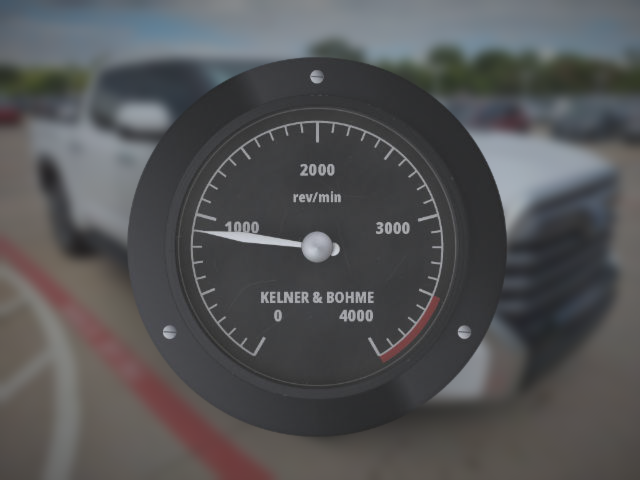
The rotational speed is {"value": 900, "unit": "rpm"}
